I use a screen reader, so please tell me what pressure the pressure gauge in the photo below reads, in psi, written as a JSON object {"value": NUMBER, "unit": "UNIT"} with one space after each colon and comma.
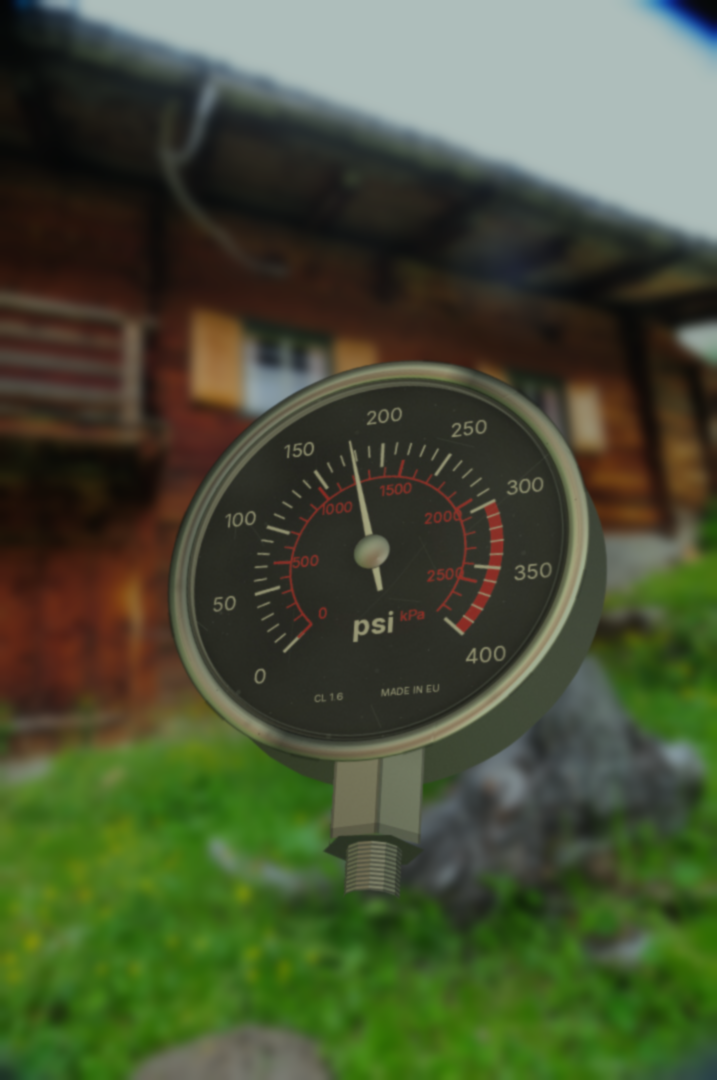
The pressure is {"value": 180, "unit": "psi"}
